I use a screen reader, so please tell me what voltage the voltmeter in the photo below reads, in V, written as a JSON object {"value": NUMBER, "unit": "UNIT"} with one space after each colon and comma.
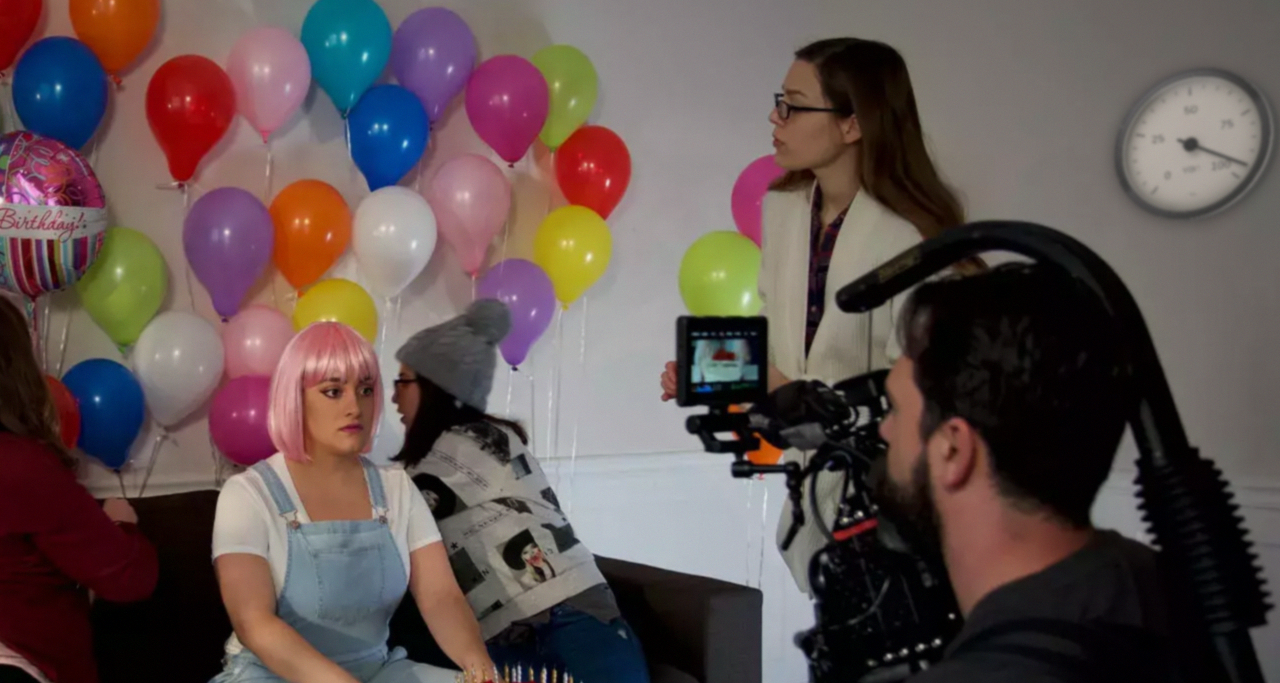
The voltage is {"value": 95, "unit": "V"}
